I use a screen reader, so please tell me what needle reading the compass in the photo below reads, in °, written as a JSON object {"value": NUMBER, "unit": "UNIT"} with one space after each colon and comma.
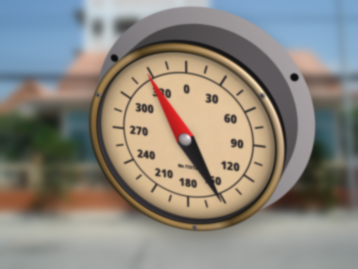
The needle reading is {"value": 330, "unit": "°"}
